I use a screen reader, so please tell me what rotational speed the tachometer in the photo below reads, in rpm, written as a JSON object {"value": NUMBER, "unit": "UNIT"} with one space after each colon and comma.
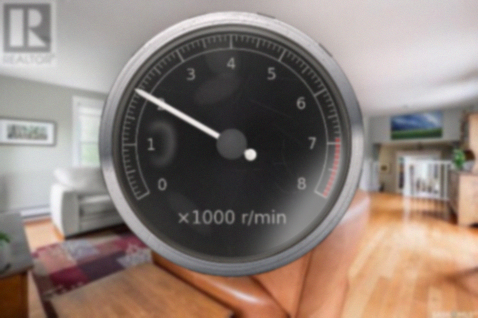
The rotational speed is {"value": 2000, "unit": "rpm"}
